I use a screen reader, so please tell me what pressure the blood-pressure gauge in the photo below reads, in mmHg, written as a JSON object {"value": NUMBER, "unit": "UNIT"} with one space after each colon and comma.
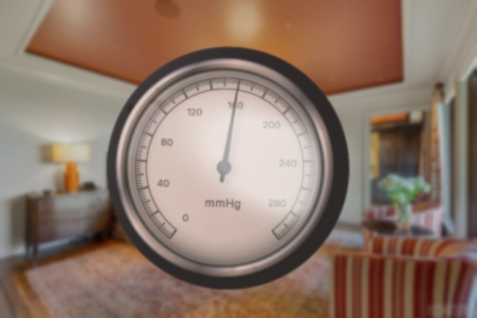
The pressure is {"value": 160, "unit": "mmHg"}
